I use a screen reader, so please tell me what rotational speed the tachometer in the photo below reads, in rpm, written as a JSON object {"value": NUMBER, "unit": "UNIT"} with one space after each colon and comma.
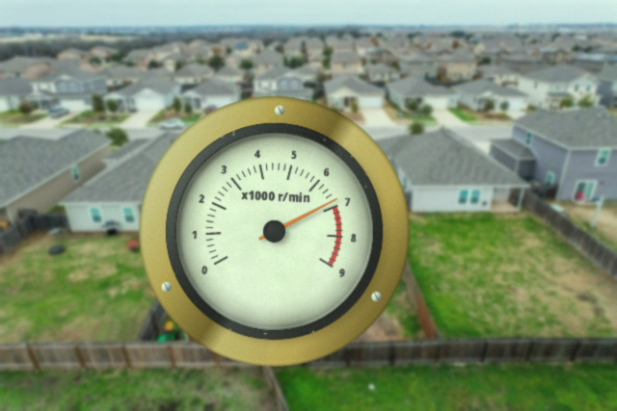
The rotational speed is {"value": 6800, "unit": "rpm"}
